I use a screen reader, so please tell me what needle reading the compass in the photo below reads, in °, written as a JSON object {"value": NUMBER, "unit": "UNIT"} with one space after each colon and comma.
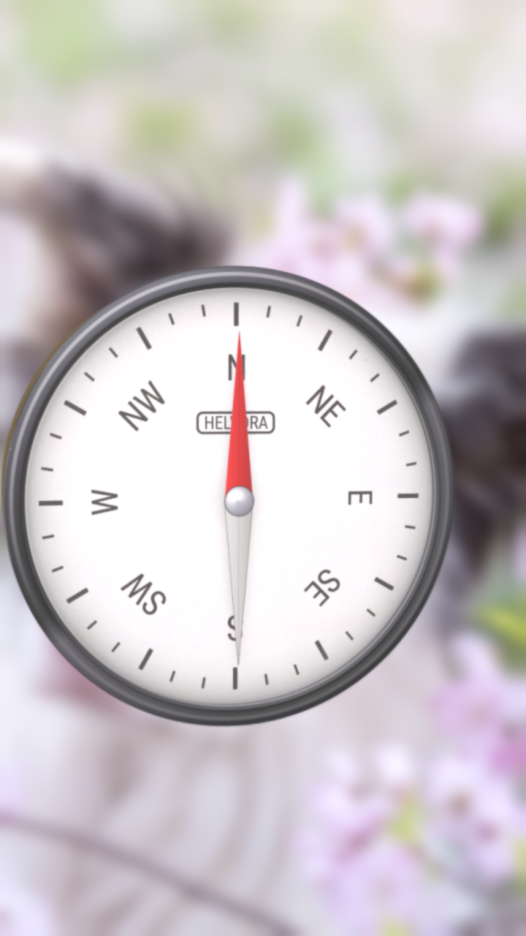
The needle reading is {"value": 0, "unit": "°"}
